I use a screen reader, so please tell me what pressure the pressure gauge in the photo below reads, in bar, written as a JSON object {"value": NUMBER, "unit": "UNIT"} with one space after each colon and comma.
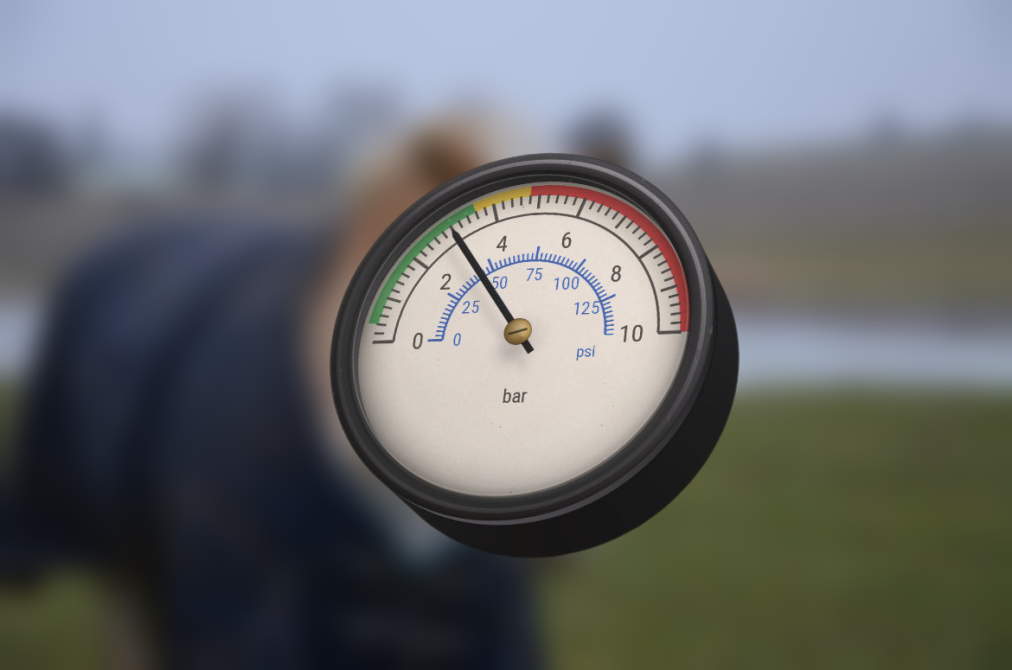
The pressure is {"value": 3, "unit": "bar"}
